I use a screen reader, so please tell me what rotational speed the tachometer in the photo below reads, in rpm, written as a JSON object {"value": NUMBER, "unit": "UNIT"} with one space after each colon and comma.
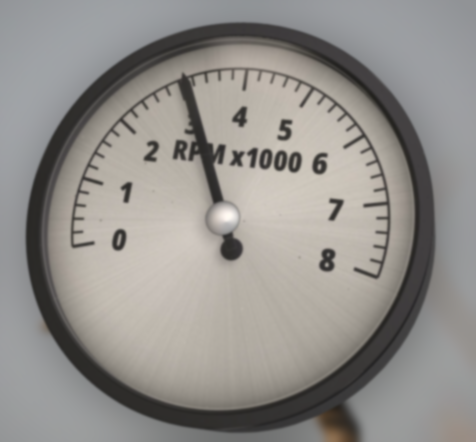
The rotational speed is {"value": 3100, "unit": "rpm"}
